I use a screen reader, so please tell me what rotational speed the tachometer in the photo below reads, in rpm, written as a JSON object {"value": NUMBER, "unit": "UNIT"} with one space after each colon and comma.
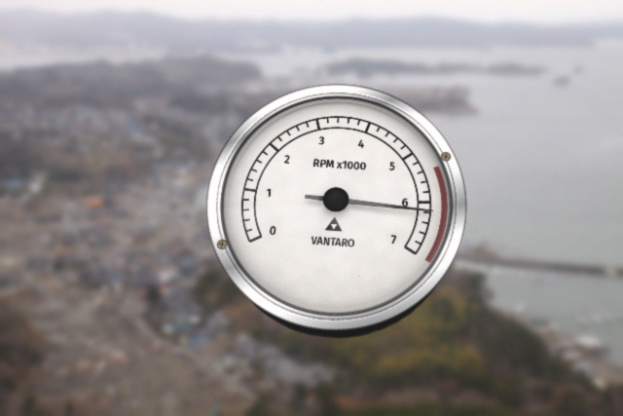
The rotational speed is {"value": 6200, "unit": "rpm"}
